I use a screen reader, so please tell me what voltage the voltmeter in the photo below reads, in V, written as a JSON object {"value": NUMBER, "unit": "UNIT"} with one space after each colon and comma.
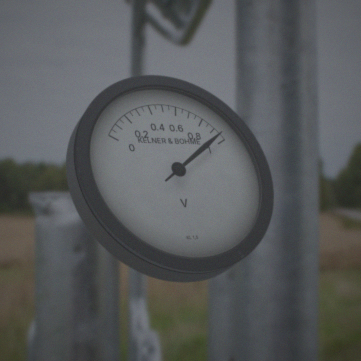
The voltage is {"value": 0.95, "unit": "V"}
